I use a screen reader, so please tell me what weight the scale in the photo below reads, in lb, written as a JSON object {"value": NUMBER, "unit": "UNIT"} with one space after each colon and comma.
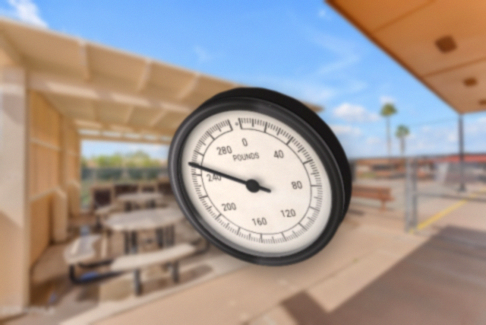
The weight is {"value": 250, "unit": "lb"}
